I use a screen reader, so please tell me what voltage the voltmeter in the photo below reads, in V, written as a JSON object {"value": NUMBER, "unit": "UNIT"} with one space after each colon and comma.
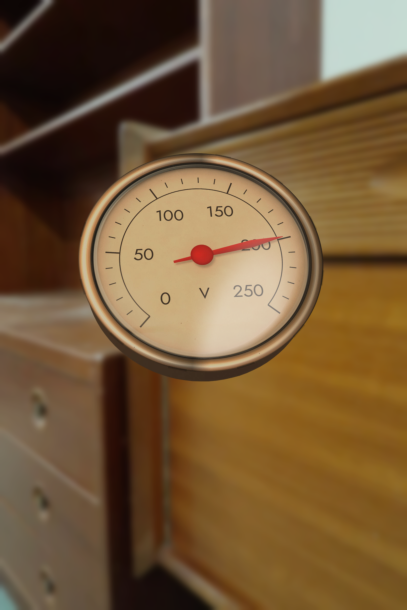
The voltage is {"value": 200, "unit": "V"}
